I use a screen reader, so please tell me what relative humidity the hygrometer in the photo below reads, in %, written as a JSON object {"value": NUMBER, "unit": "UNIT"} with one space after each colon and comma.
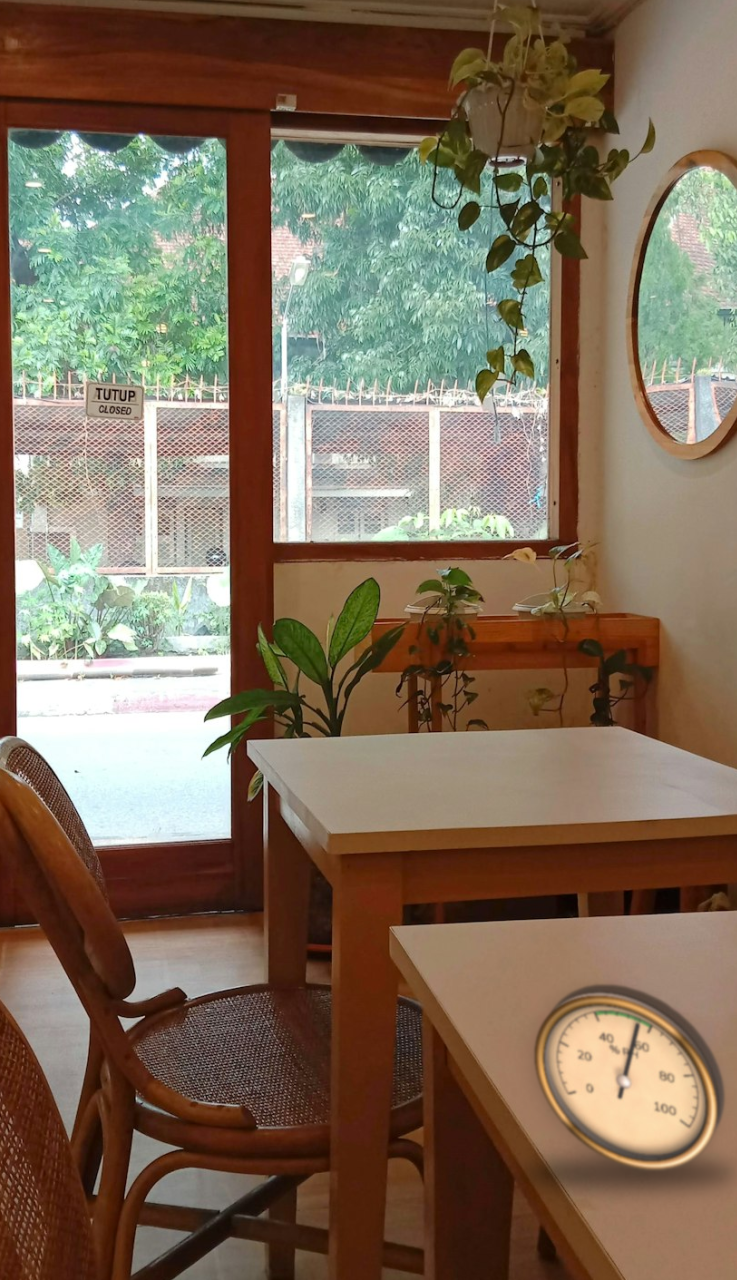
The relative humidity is {"value": 56, "unit": "%"}
